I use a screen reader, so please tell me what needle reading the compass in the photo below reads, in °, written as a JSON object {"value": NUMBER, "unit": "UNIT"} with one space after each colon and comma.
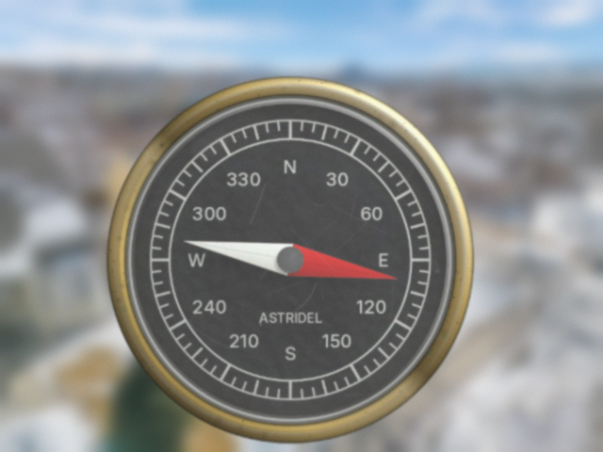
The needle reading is {"value": 100, "unit": "°"}
